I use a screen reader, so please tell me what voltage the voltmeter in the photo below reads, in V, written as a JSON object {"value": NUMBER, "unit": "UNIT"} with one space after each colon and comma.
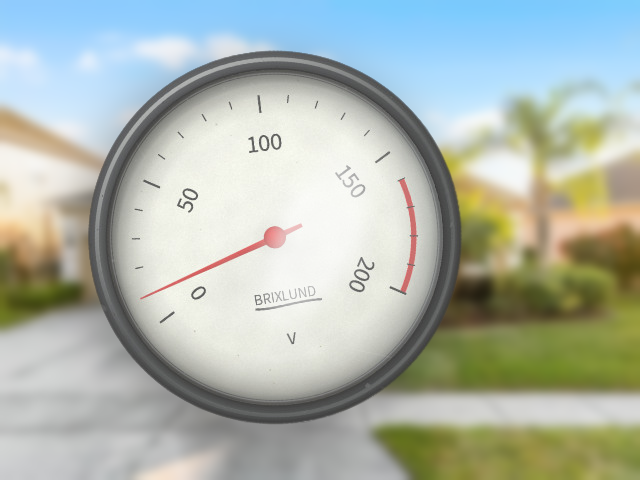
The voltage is {"value": 10, "unit": "V"}
